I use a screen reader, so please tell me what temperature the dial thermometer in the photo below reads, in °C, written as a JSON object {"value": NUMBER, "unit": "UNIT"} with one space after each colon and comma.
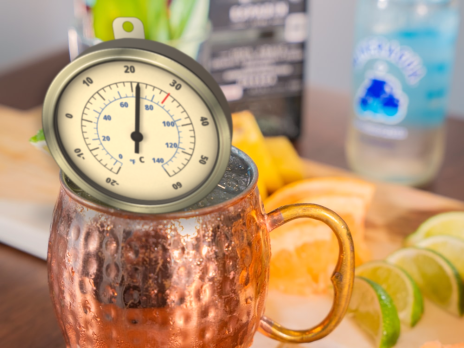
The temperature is {"value": 22, "unit": "°C"}
